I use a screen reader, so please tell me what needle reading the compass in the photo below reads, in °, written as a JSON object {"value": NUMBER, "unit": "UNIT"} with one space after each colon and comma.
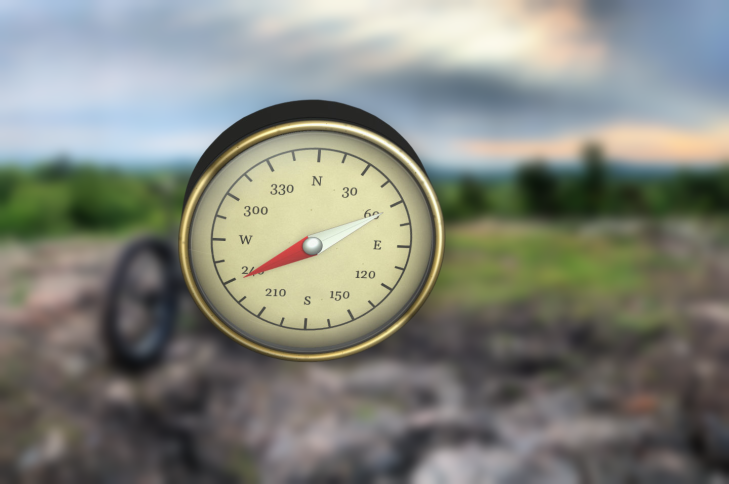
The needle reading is {"value": 240, "unit": "°"}
